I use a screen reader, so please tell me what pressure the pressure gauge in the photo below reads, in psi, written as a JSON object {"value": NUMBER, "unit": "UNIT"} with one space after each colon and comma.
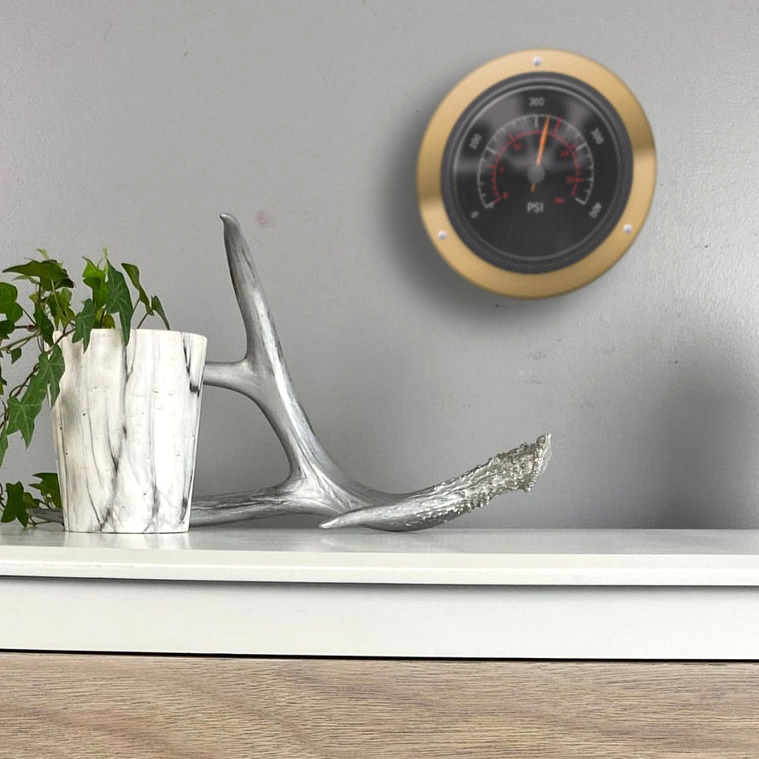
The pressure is {"value": 220, "unit": "psi"}
